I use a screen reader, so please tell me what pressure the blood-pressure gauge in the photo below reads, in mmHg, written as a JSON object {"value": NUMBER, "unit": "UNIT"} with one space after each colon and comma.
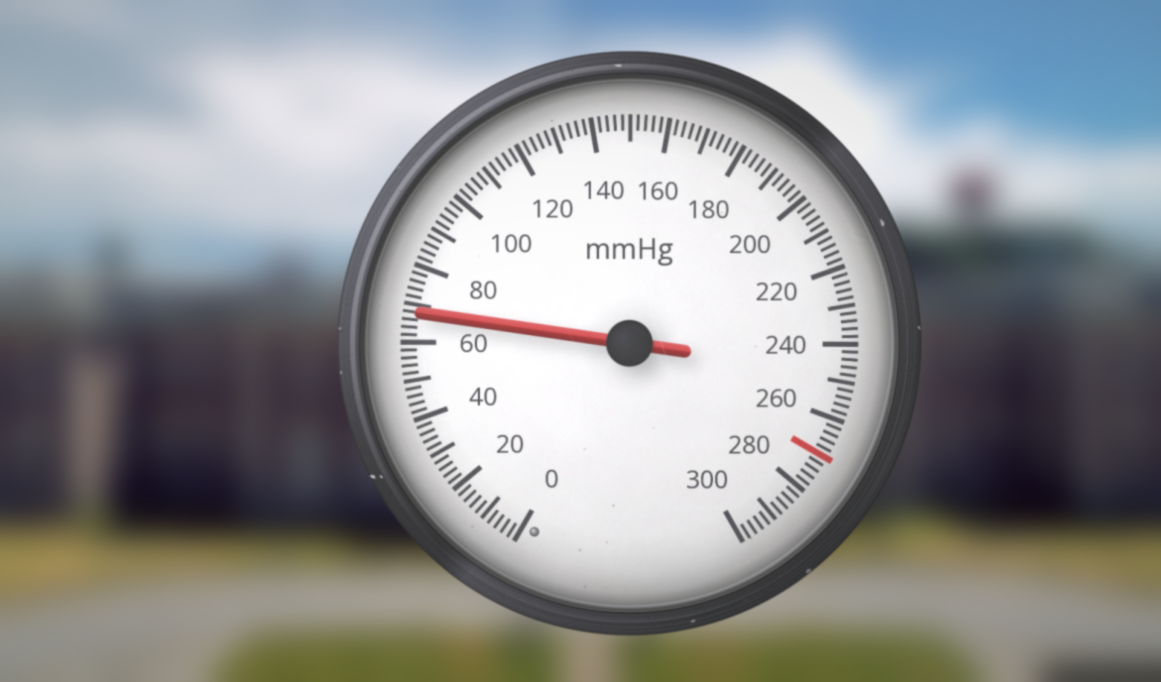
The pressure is {"value": 68, "unit": "mmHg"}
